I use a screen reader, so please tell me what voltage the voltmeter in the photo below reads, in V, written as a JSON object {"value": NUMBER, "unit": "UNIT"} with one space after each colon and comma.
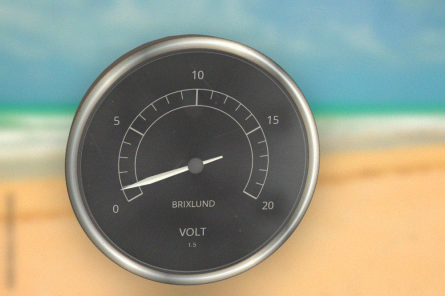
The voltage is {"value": 1, "unit": "V"}
